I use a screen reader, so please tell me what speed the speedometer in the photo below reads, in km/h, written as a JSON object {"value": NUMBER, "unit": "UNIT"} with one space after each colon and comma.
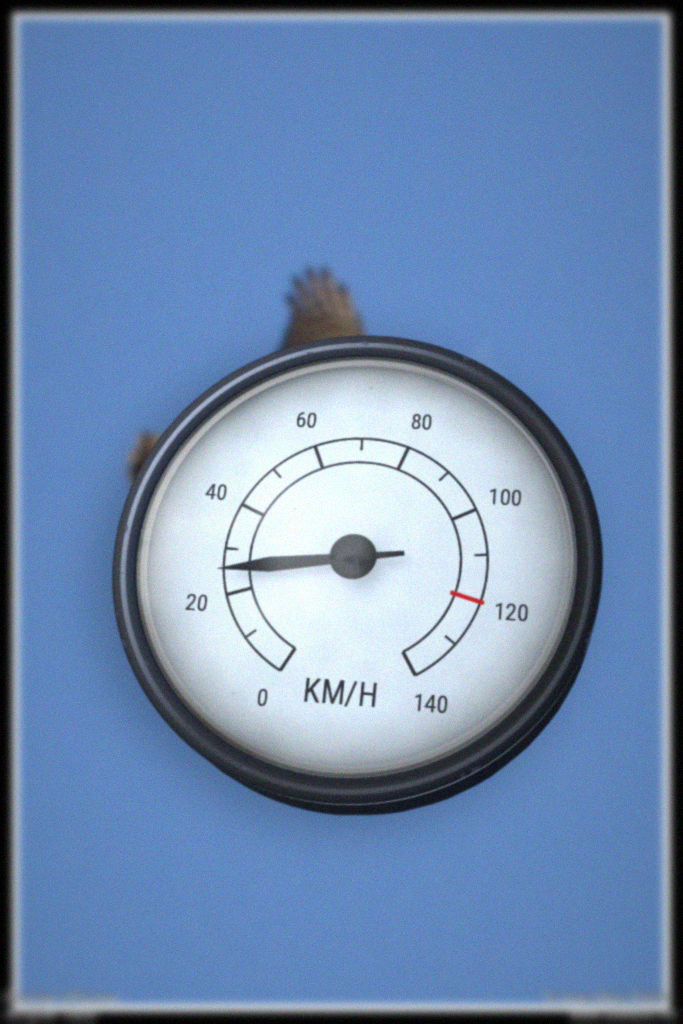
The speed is {"value": 25, "unit": "km/h"}
